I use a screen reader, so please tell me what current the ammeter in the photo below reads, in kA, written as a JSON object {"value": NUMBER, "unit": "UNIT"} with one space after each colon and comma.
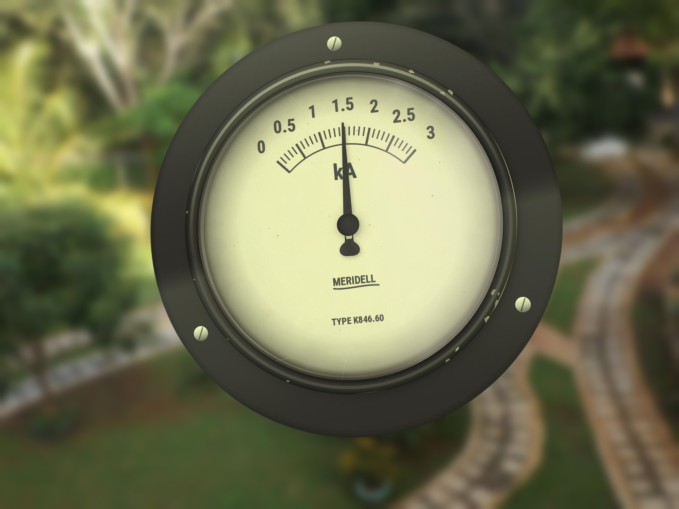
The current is {"value": 1.5, "unit": "kA"}
